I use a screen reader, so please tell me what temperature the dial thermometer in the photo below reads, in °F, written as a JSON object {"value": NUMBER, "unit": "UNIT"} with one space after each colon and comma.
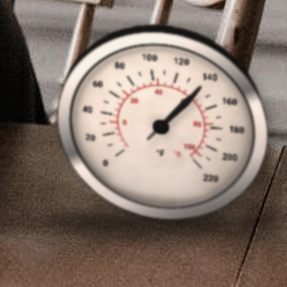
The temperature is {"value": 140, "unit": "°F"}
